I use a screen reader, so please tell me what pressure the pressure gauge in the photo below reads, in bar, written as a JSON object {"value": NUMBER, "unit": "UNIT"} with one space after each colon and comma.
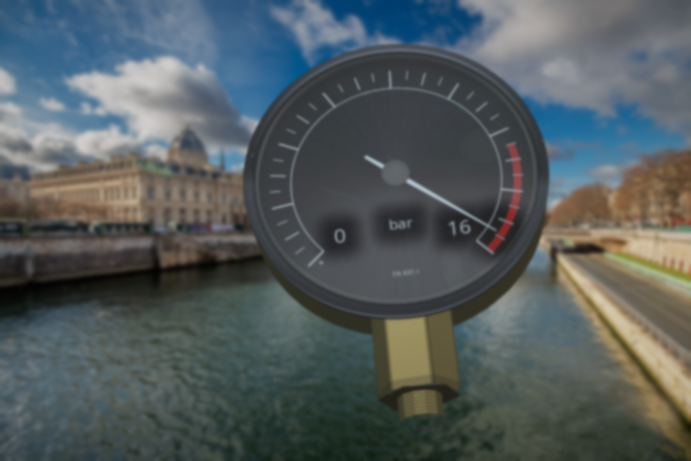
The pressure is {"value": 15.5, "unit": "bar"}
